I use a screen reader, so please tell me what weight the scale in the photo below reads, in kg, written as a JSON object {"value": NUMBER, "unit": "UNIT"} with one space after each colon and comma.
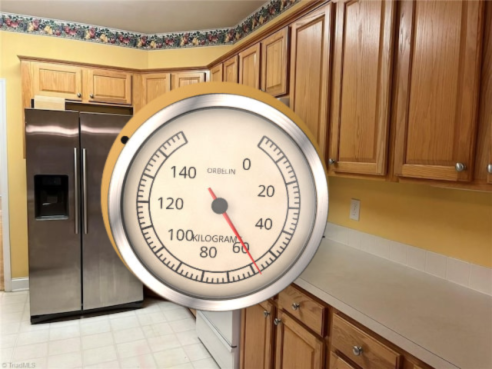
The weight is {"value": 58, "unit": "kg"}
